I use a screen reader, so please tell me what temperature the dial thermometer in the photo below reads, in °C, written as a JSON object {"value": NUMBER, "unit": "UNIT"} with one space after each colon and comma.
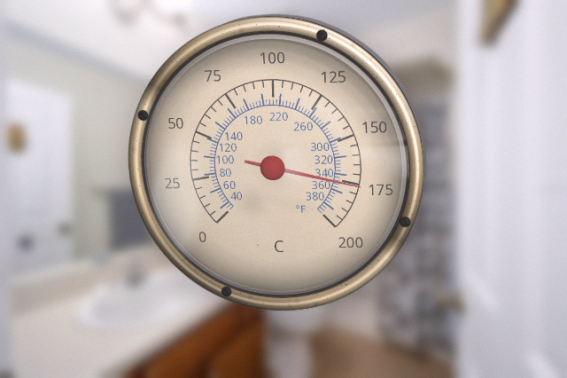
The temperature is {"value": 175, "unit": "°C"}
